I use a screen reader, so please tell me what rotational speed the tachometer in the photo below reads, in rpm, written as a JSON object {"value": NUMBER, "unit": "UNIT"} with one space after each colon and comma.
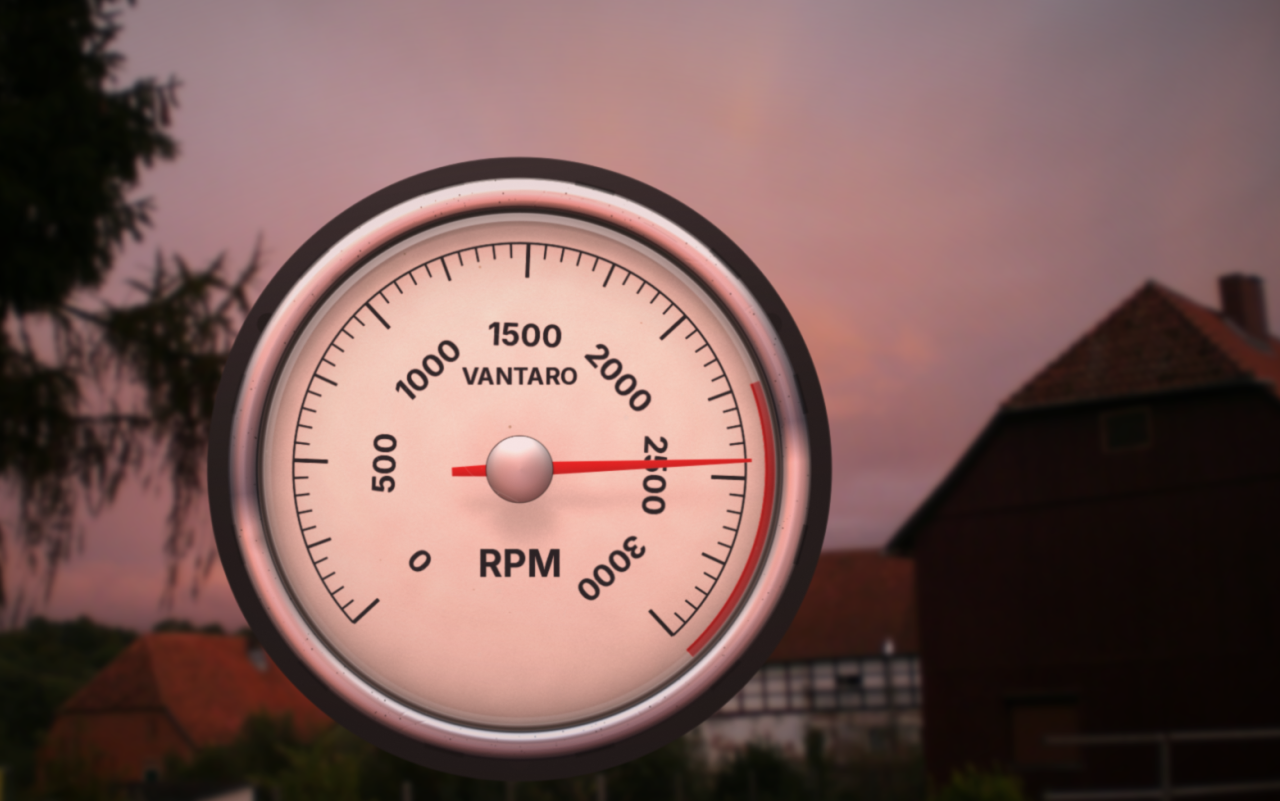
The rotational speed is {"value": 2450, "unit": "rpm"}
